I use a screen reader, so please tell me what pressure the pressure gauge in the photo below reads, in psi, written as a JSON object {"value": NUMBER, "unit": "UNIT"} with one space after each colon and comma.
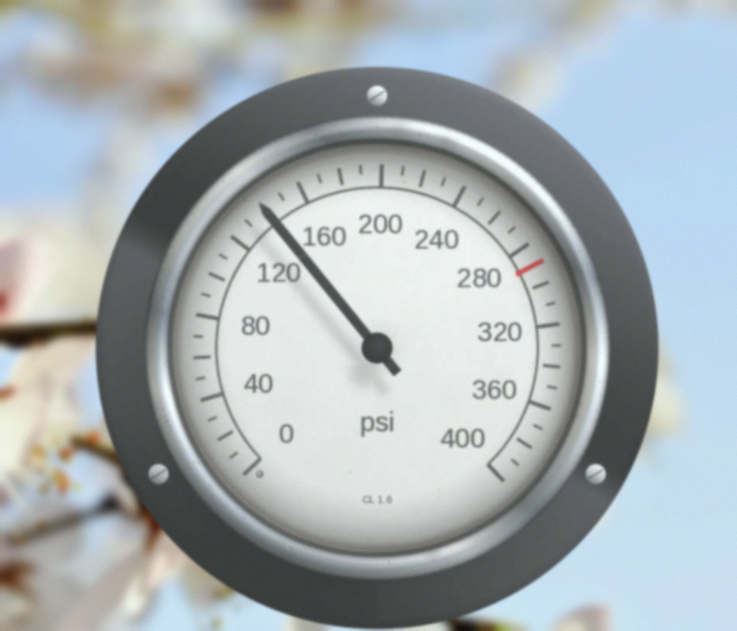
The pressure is {"value": 140, "unit": "psi"}
